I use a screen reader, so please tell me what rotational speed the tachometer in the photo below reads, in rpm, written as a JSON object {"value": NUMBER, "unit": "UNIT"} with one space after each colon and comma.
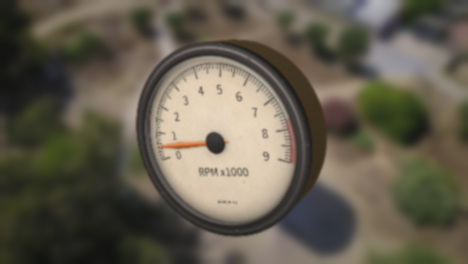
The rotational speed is {"value": 500, "unit": "rpm"}
